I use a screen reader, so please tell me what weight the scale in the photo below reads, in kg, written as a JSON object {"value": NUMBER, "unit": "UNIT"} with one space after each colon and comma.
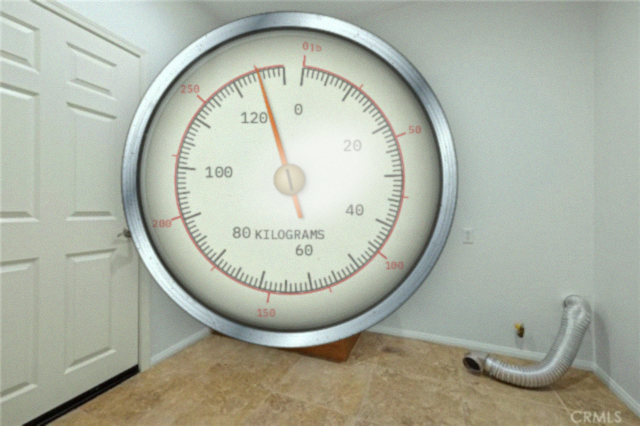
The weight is {"value": 125, "unit": "kg"}
